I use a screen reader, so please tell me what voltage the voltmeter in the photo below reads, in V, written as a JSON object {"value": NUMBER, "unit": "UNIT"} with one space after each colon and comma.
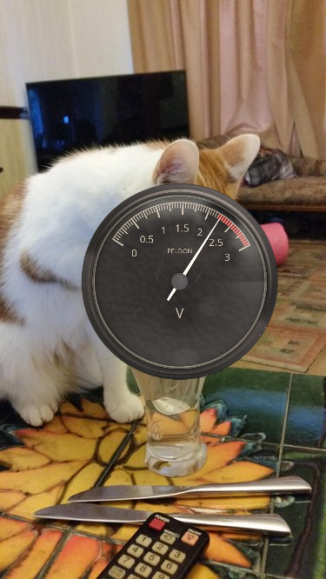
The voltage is {"value": 2.25, "unit": "V"}
